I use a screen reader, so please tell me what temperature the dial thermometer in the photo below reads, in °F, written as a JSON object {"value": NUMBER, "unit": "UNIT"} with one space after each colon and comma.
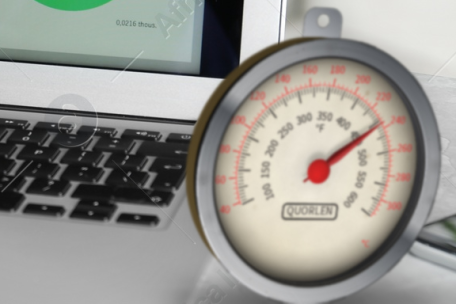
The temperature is {"value": 450, "unit": "°F"}
